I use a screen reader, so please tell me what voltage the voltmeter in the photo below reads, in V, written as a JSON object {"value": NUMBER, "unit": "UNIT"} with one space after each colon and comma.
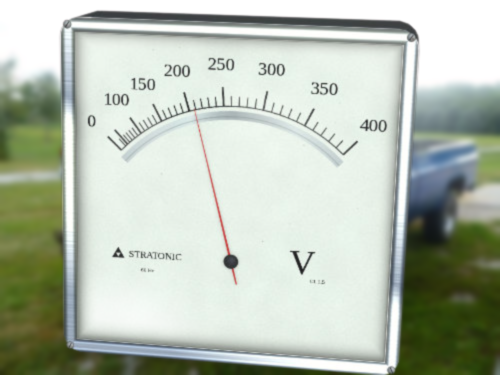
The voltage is {"value": 210, "unit": "V"}
